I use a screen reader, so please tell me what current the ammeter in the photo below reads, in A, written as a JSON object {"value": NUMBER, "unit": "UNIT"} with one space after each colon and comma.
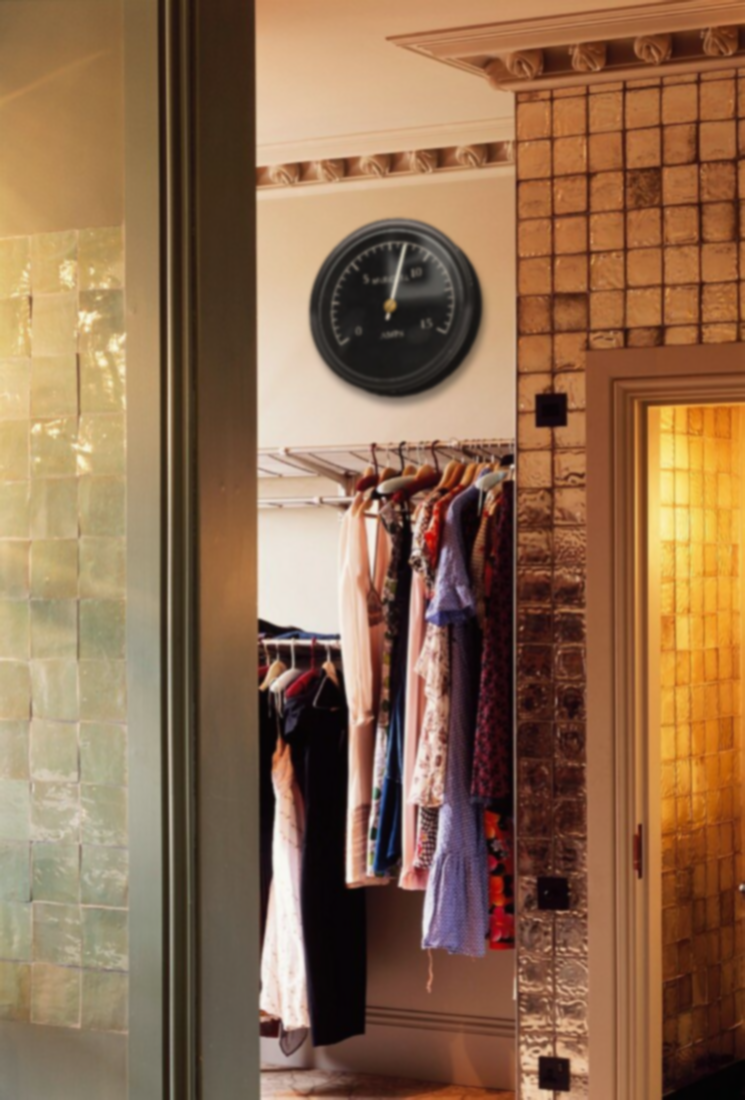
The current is {"value": 8.5, "unit": "A"}
